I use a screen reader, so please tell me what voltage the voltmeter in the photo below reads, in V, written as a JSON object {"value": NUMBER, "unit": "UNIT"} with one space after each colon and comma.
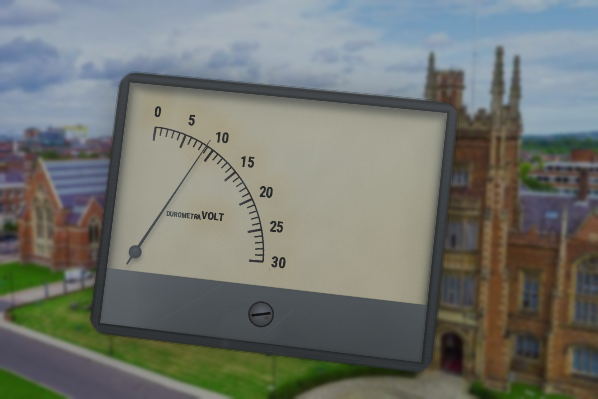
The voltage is {"value": 9, "unit": "V"}
